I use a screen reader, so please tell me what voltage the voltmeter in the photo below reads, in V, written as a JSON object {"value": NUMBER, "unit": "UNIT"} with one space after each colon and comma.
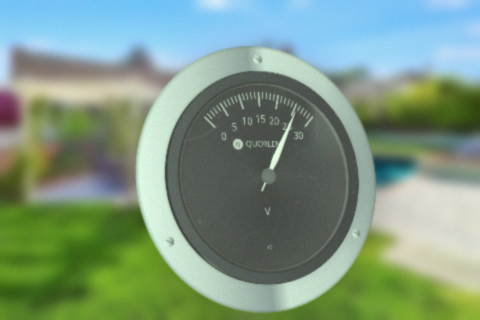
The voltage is {"value": 25, "unit": "V"}
